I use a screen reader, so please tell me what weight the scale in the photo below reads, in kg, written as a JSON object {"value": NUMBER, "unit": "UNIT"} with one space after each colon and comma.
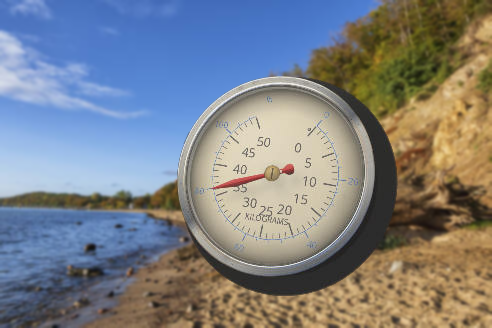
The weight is {"value": 36, "unit": "kg"}
